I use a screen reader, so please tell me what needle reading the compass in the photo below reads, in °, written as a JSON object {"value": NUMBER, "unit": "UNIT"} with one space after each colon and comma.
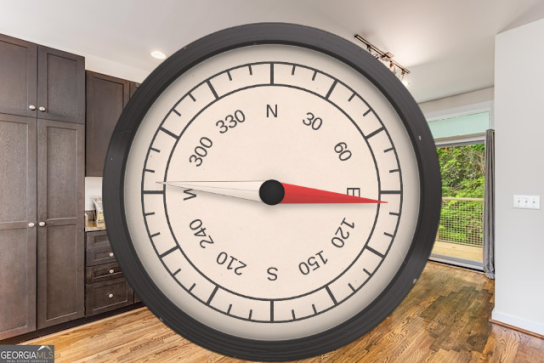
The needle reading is {"value": 95, "unit": "°"}
